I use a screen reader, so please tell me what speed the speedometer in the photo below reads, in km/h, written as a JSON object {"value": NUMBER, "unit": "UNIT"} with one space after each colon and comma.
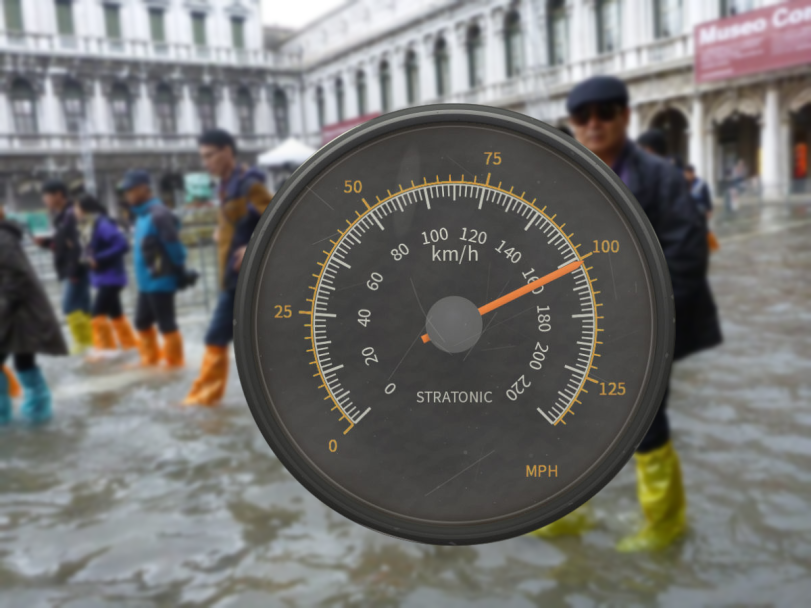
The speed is {"value": 162, "unit": "km/h"}
